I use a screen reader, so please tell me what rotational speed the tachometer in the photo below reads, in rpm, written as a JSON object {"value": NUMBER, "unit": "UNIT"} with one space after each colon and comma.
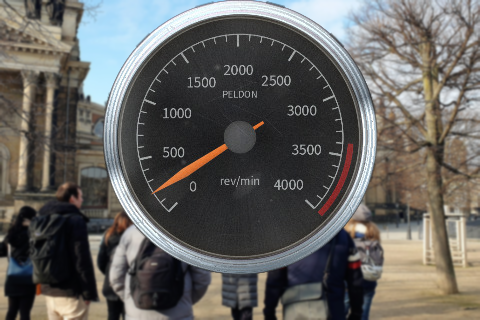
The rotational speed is {"value": 200, "unit": "rpm"}
